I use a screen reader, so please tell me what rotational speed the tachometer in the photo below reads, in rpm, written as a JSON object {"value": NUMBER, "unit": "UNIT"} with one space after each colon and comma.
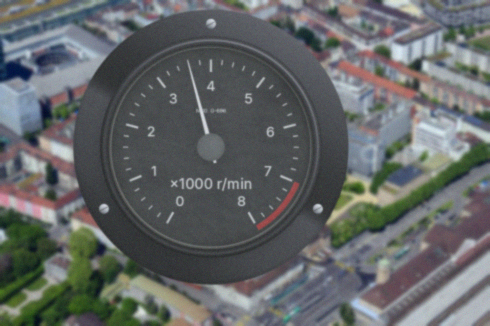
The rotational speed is {"value": 3600, "unit": "rpm"}
